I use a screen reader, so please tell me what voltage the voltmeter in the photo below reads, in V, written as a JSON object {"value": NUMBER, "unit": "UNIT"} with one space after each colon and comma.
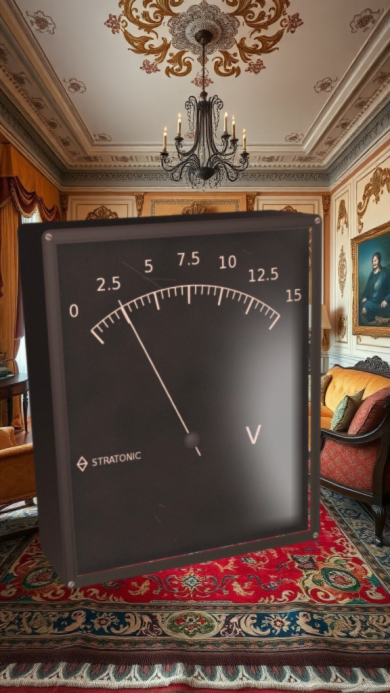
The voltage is {"value": 2.5, "unit": "V"}
